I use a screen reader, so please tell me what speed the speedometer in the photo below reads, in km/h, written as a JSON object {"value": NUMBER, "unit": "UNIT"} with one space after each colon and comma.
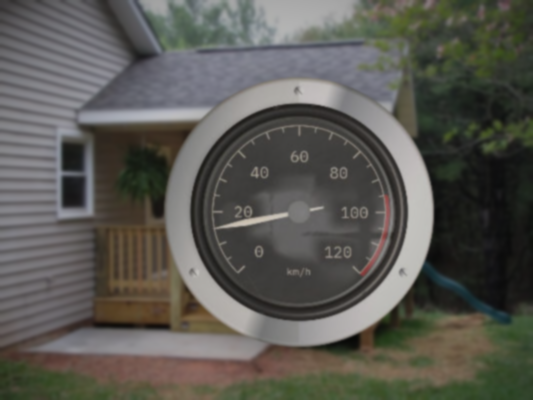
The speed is {"value": 15, "unit": "km/h"}
